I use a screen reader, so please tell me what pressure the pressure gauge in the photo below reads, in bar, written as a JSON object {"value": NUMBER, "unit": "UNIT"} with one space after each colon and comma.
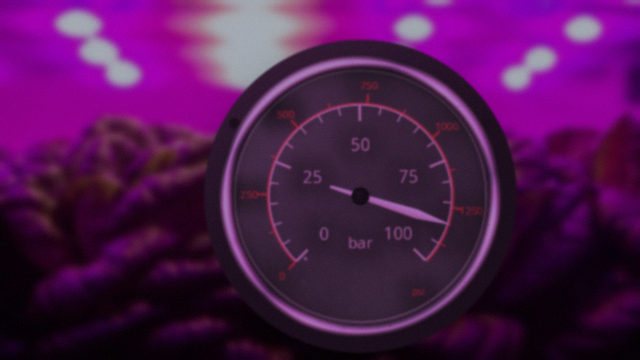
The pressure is {"value": 90, "unit": "bar"}
